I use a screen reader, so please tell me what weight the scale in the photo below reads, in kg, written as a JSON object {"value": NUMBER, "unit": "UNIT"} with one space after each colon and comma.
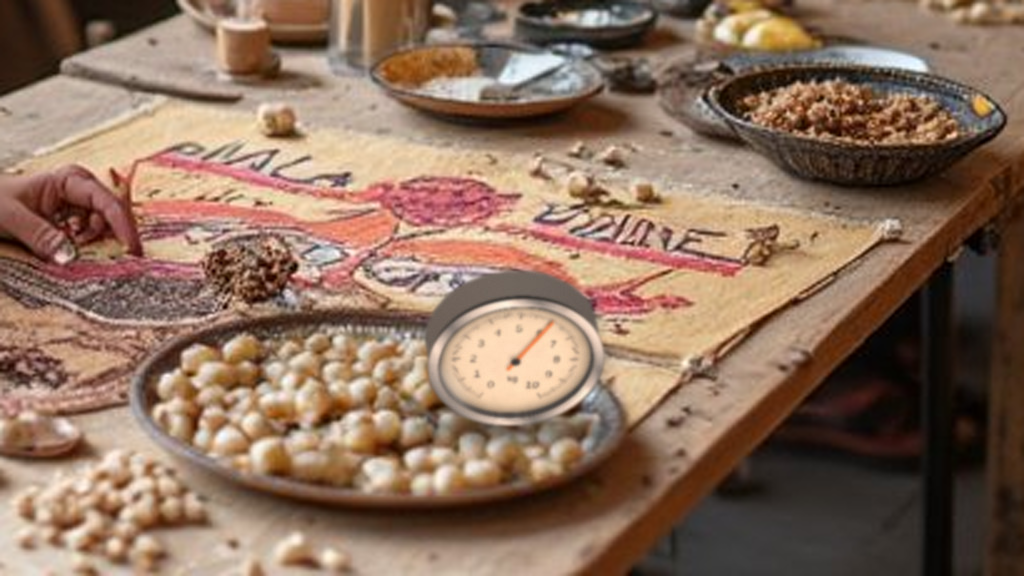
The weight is {"value": 6, "unit": "kg"}
